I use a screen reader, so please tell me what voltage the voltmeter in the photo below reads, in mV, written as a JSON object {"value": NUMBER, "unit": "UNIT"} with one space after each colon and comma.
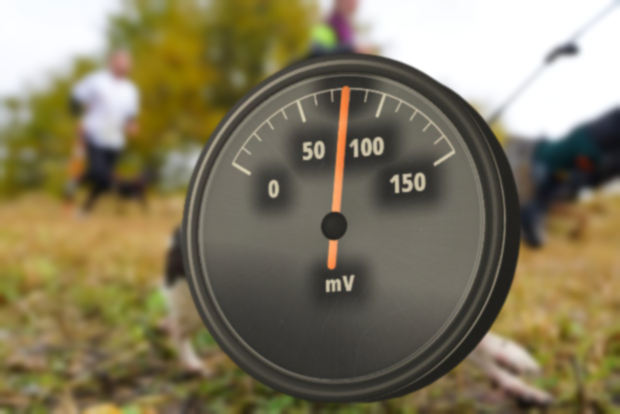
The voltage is {"value": 80, "unit": "mV"}
